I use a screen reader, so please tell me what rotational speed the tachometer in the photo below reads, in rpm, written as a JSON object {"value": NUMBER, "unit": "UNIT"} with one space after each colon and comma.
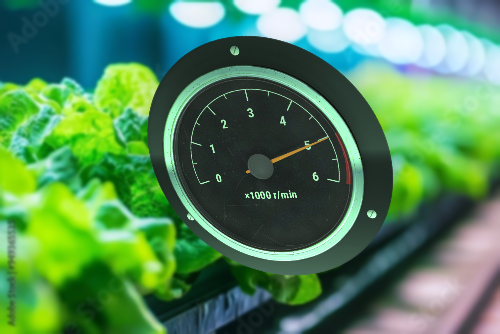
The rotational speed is {"value": 5000, "unit": "rpm"}
